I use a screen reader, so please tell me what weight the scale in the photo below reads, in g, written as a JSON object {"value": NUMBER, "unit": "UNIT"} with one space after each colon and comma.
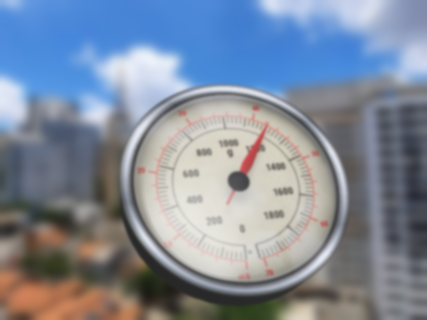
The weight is {"value": 1200, "unit": "g"}
